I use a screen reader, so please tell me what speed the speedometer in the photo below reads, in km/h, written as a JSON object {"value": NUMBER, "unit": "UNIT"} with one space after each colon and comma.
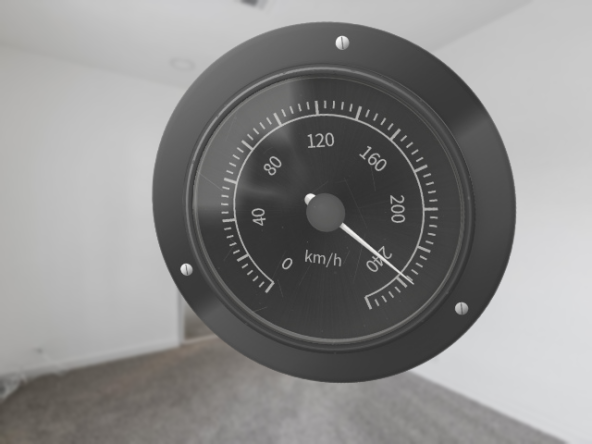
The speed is {"value": 236, "unit": "km/h"}
